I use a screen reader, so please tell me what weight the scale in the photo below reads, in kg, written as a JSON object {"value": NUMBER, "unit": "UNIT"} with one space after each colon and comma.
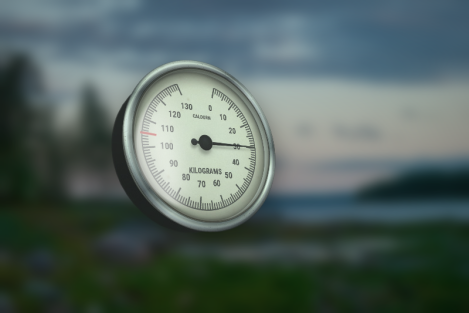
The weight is {"value": 30, "unit": "kg"}
